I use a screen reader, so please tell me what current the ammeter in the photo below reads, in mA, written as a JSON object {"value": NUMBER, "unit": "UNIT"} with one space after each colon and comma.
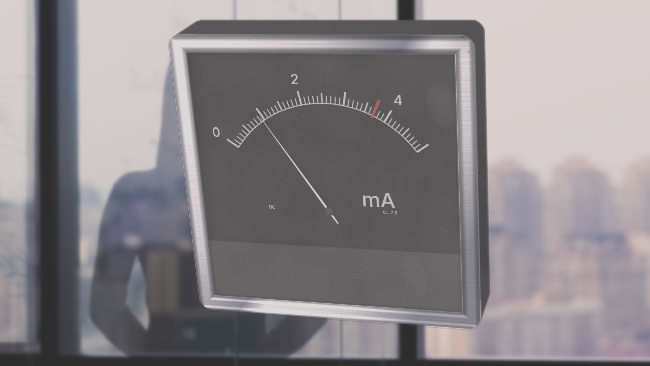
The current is {"value": 1, "unit": "mA"}
